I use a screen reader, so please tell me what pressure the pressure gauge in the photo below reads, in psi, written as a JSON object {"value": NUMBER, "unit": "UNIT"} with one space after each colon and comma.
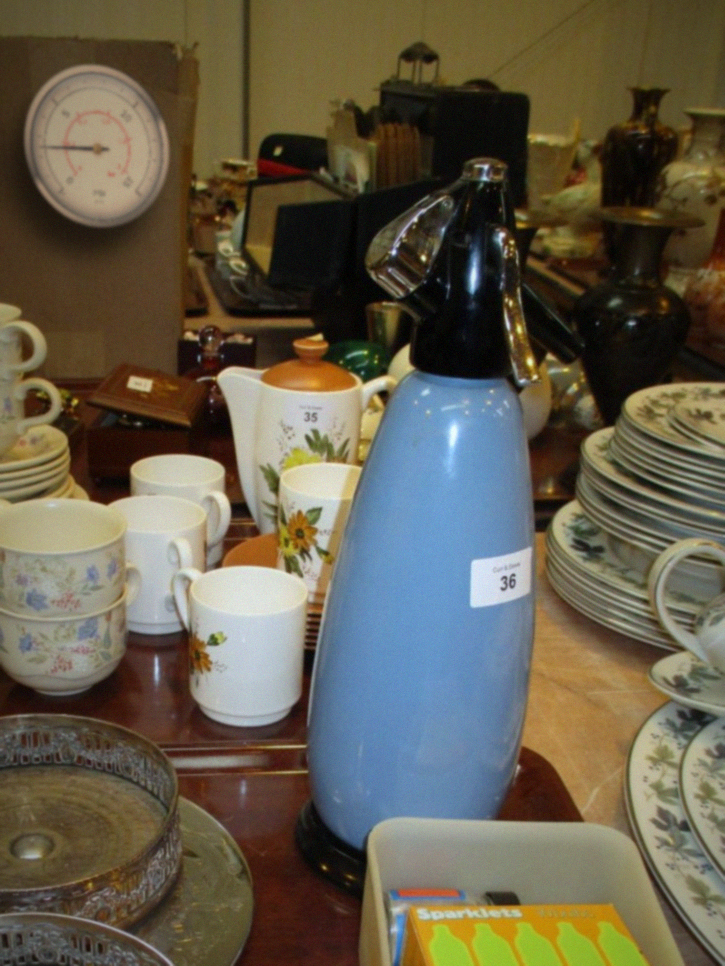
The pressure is {"value": 2.5, "unit": "psi"}
